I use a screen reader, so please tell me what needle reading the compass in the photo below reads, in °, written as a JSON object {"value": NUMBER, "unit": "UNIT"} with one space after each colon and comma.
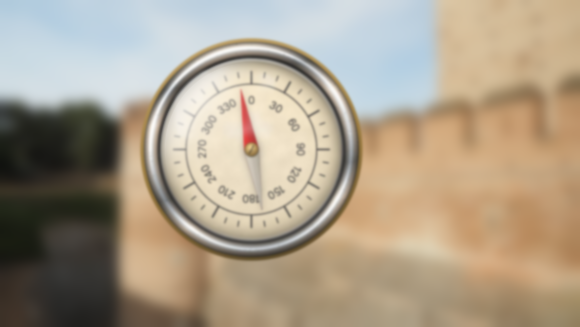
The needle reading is {"value": 350, "unit": "°"}
